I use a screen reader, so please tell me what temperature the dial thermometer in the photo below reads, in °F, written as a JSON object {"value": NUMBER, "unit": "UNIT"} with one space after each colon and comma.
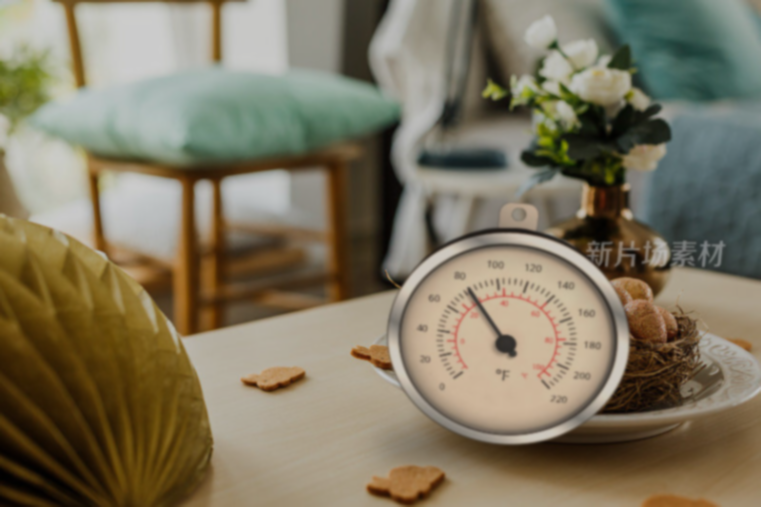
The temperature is {"value": 80, "unit": "°F"}
